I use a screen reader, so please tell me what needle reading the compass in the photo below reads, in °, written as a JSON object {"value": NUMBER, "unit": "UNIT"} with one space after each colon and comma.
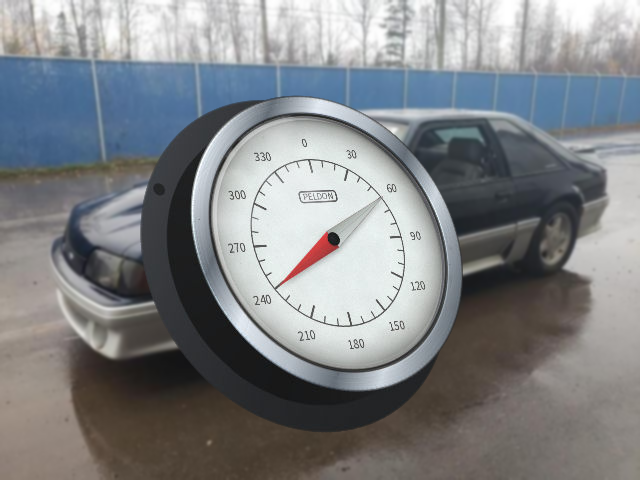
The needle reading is {"value": 240, "unit": "°"}
